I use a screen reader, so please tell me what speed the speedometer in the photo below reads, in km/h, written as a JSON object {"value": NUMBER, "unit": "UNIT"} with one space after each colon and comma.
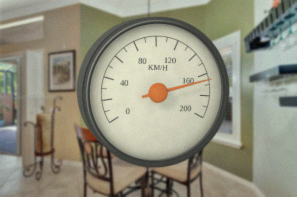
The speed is {"value": 165, "unit": "km/h"}
